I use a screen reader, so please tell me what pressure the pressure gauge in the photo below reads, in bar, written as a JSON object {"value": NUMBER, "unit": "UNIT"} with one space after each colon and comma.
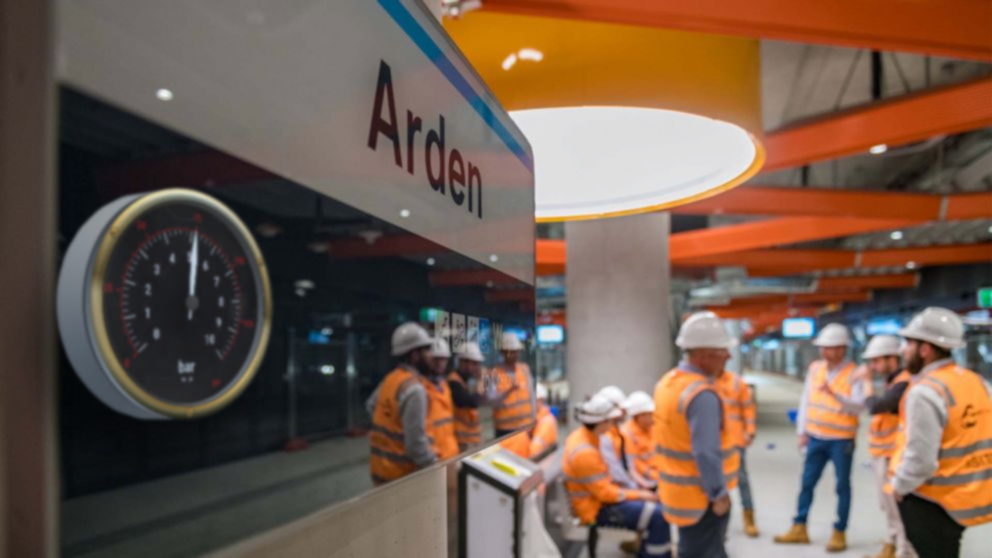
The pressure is {"value": 5, "unit": "bar"}
